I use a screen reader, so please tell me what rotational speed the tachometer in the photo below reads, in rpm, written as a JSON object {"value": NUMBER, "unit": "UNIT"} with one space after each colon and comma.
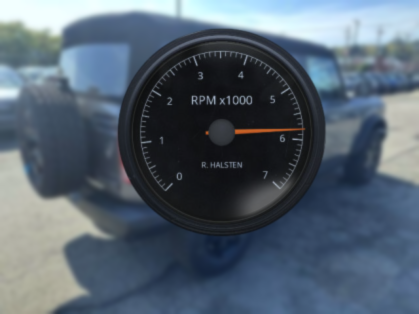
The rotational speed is {"value": 5800, "unit": "rpm"}
